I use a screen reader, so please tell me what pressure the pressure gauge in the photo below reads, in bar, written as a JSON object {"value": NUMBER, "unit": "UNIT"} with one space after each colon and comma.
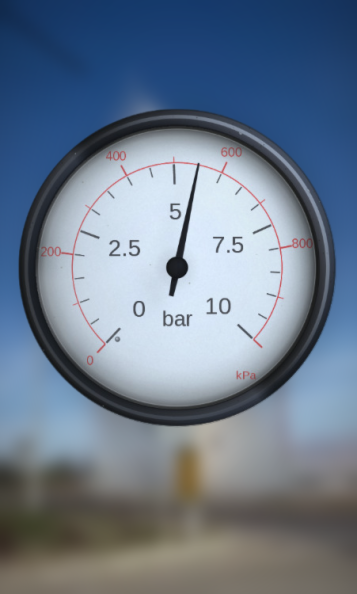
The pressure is {"value": 5.5, "unit": "bar"}
